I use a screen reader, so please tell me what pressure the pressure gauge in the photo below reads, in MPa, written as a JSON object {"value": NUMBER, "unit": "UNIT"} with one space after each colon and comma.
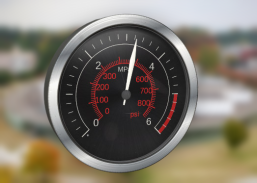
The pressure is {"value": 3.2, "unit": "MPa"}
